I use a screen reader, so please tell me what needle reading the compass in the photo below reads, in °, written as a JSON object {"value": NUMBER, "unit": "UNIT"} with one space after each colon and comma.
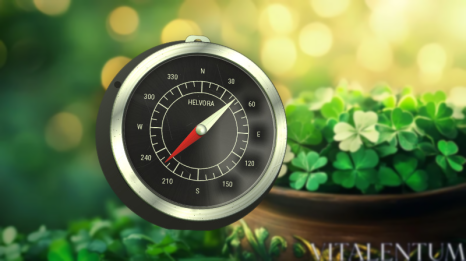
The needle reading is {"value": 225, "unit": "°"}
